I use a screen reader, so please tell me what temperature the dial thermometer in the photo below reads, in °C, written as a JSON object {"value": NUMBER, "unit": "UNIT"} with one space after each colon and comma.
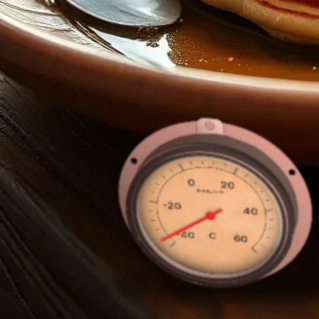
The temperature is {"value": -36, "unit": "°C"}
